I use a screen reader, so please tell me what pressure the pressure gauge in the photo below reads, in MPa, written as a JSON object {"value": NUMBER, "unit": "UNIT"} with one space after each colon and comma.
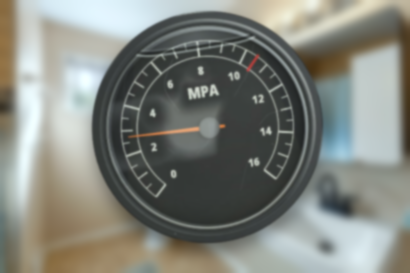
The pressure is {"value": 2.75, "unit": "MPa"}
